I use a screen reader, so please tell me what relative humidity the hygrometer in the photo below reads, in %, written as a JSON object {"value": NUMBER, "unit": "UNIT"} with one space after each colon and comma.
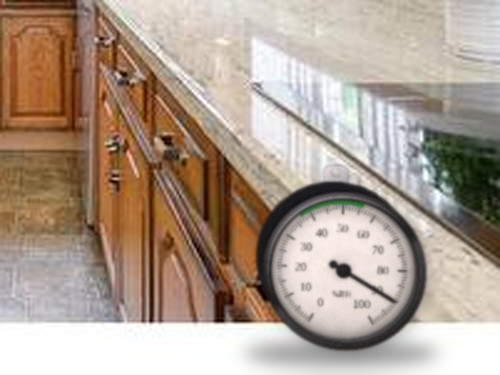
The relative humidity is {"value": 90, "unit": "%"}
